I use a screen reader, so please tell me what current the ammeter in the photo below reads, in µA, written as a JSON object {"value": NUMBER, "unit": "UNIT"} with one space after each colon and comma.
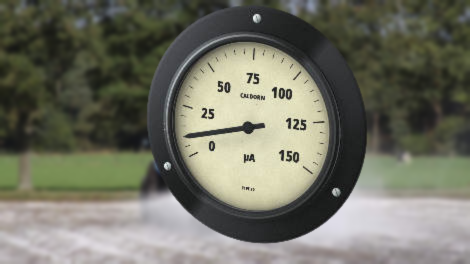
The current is {"value": 10, "unit": "µA"}
